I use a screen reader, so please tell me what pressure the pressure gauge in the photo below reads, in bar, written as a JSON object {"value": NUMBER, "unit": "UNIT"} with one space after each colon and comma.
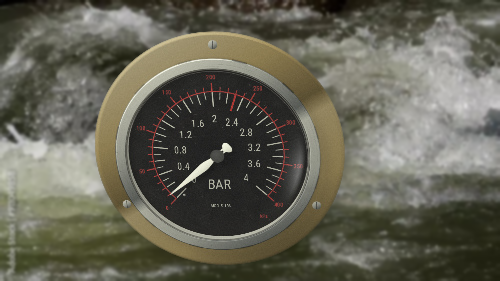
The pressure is {"value": 0.1, "unit": "bar"}
